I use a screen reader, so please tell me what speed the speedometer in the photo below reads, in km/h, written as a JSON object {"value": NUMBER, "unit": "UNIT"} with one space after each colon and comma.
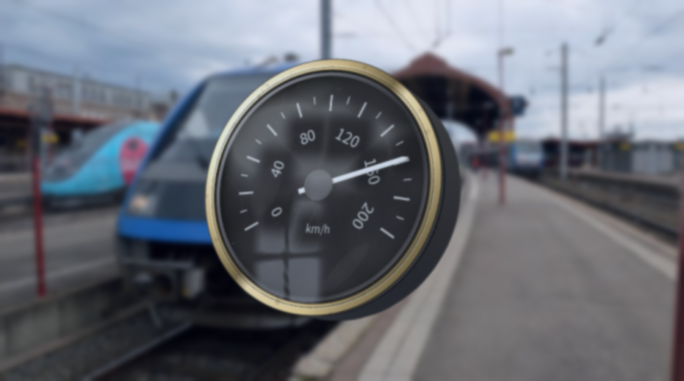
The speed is {"value": 160, "unit": "km/h"}
